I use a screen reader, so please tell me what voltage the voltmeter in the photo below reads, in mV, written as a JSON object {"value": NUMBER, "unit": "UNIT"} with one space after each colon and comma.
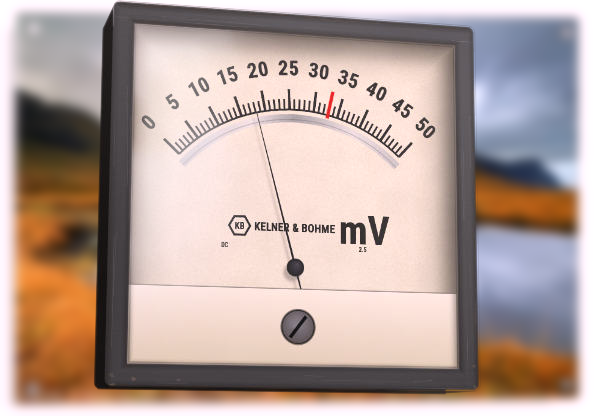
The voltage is {"value": 18, "unit": "mV"}
